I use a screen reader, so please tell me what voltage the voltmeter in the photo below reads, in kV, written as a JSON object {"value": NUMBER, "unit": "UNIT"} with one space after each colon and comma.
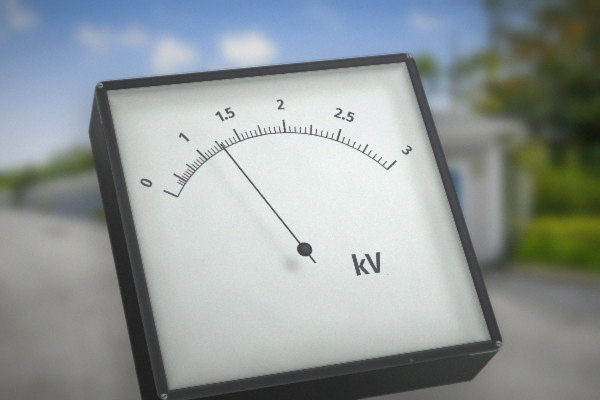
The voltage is {"value": 1.25, "unit": "kV"}
